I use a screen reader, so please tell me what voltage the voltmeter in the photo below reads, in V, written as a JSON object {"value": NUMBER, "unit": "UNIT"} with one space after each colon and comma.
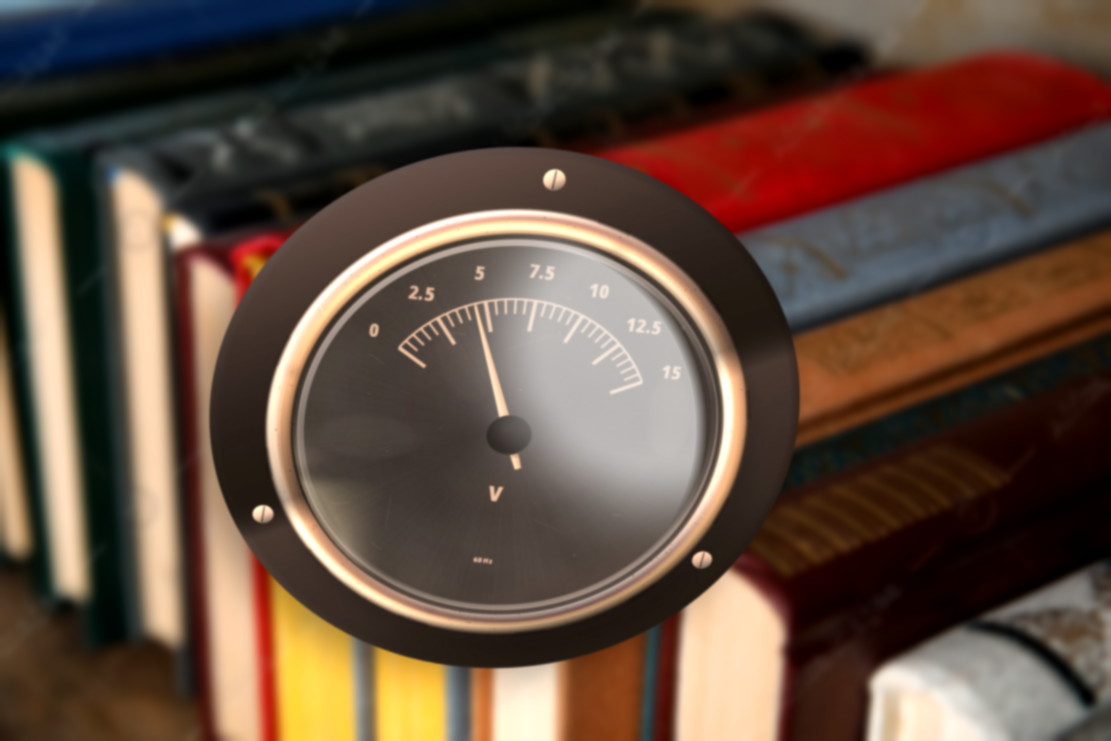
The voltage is {"value": 4.5, "unit": "V"}
